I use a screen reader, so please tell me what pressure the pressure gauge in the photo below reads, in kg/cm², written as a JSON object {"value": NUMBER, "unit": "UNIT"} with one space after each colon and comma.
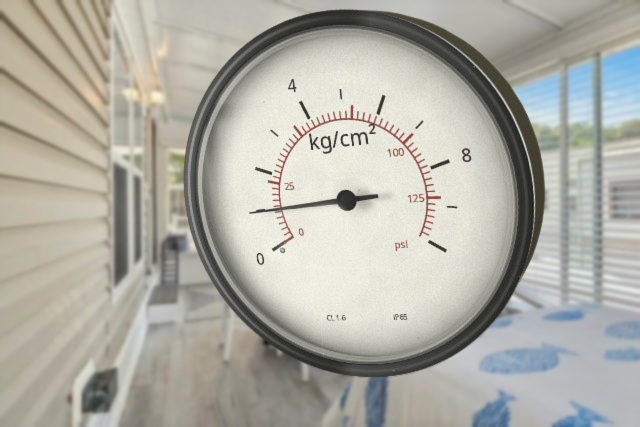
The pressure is {"value": 1, "unit": "kg/cm²"}
